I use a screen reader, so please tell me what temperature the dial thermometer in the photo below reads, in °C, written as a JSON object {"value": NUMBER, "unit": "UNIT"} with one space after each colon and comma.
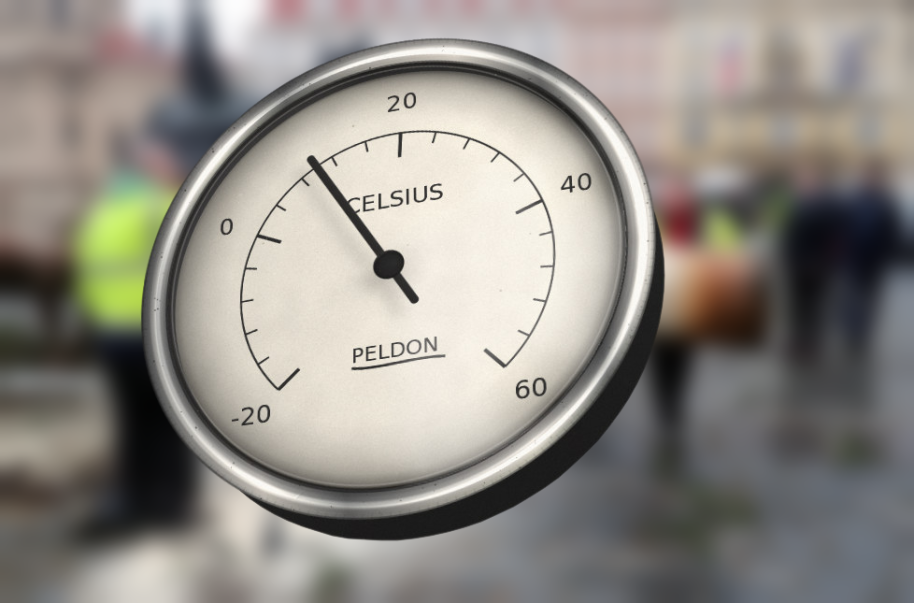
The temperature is {"value": 10, "unit": "°C"}
